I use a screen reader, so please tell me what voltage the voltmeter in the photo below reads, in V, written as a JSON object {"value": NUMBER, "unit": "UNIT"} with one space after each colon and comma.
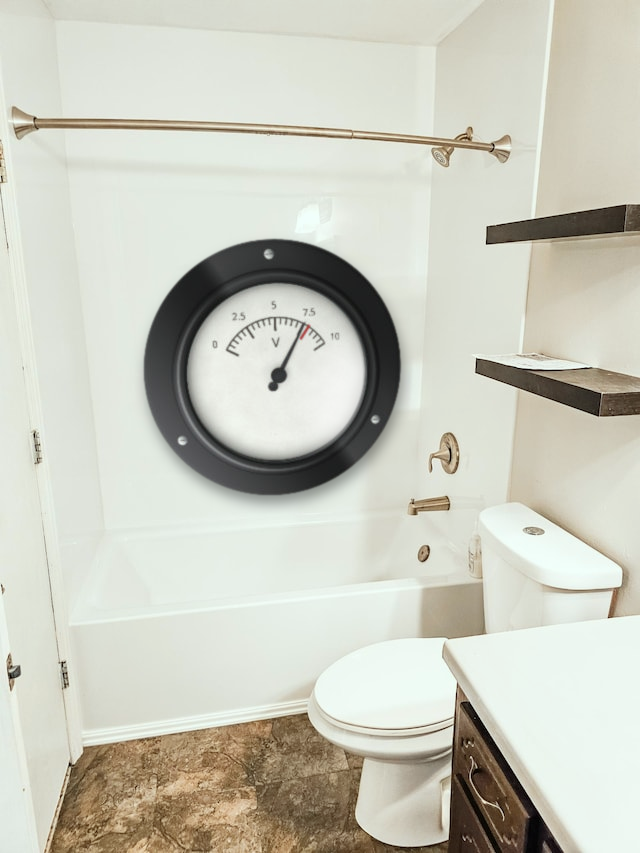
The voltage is {"value": 7.5, "unit": "V"}
